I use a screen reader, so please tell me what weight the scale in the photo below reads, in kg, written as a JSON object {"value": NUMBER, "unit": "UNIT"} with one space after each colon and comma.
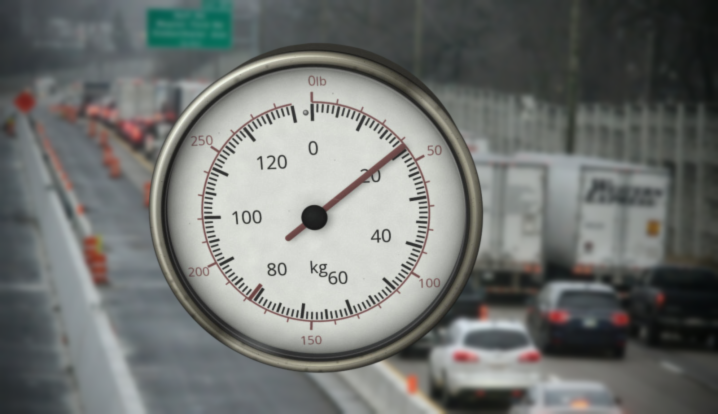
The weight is {"value": 19, "unit": "kg"}
